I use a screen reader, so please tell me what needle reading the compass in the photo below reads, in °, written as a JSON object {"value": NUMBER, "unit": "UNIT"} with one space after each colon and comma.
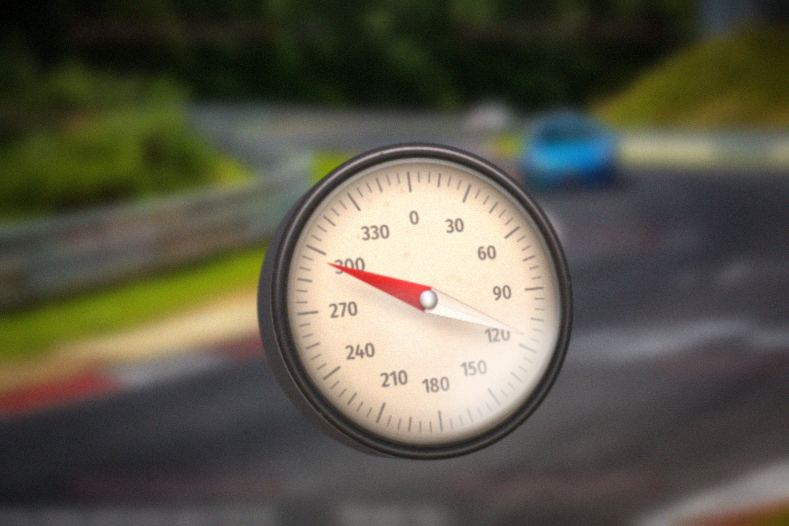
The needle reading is {"value": 295, "unit": "°"}
